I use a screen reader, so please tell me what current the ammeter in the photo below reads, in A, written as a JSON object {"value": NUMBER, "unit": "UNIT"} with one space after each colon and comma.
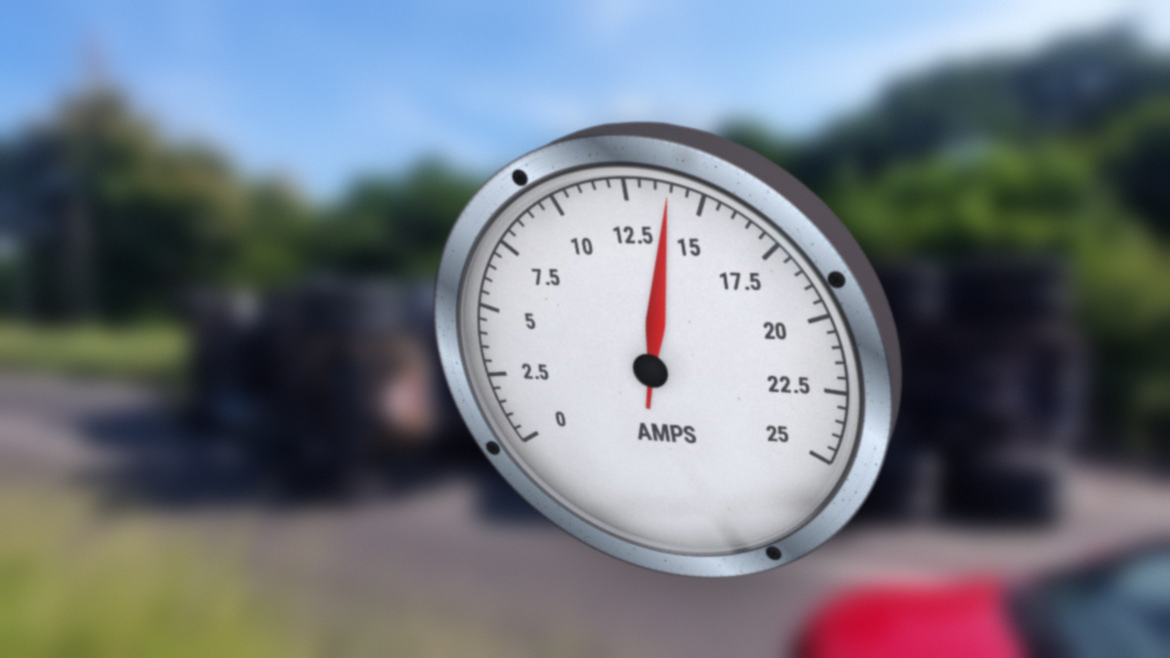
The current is {"value": 14, "unit": "A"}
